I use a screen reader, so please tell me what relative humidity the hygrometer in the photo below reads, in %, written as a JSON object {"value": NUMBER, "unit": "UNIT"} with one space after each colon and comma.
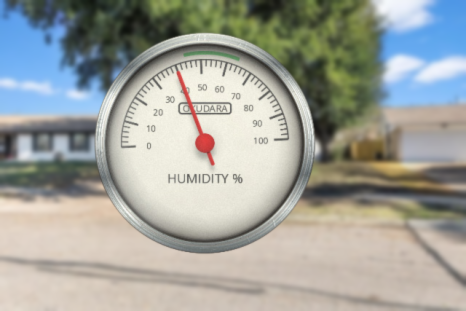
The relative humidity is {"value": 40, "unit": "%"}
